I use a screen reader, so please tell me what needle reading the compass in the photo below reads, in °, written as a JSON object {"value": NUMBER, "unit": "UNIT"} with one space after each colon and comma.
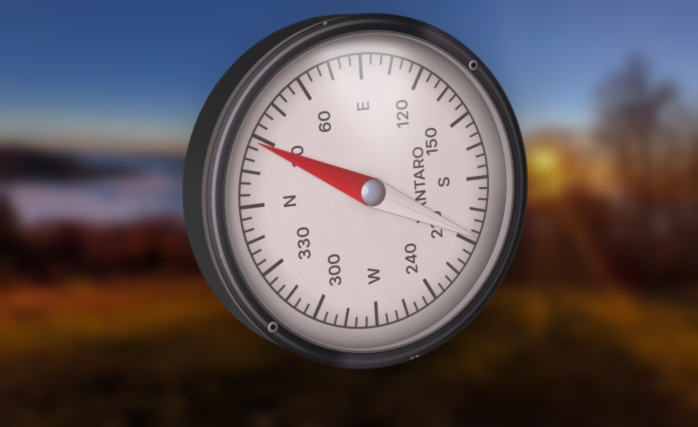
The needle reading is {"value": 27.5, "unit": "°"}
